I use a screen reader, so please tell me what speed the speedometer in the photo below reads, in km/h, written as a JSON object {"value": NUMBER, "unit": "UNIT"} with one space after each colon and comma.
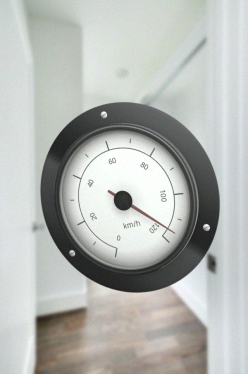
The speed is {"value": 115, "unit": "km/h"}
